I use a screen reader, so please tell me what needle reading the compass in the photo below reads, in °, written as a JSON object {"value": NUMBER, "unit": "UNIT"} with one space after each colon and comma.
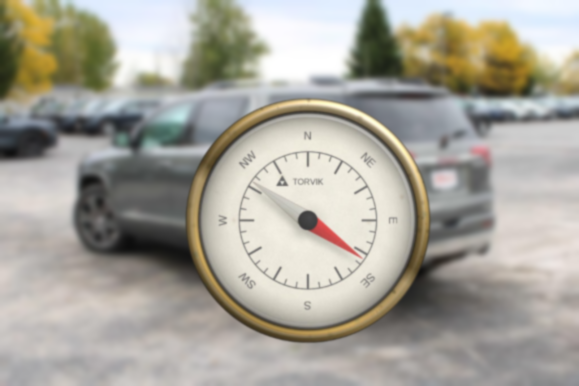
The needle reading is {"value": 125, "unit": "°"}
